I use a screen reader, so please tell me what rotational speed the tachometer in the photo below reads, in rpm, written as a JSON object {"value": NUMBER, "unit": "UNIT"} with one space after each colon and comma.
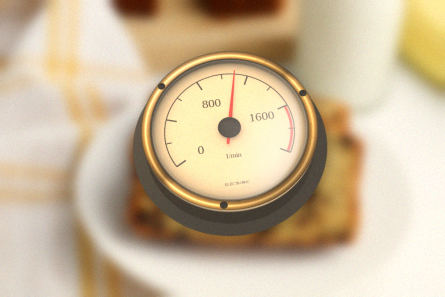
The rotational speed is {"value": 1100, "unit": "rpm"}
